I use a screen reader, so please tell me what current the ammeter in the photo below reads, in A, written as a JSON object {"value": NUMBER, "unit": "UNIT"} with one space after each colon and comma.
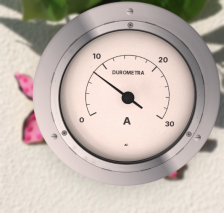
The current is {"value": 8, "unit": "A"}
